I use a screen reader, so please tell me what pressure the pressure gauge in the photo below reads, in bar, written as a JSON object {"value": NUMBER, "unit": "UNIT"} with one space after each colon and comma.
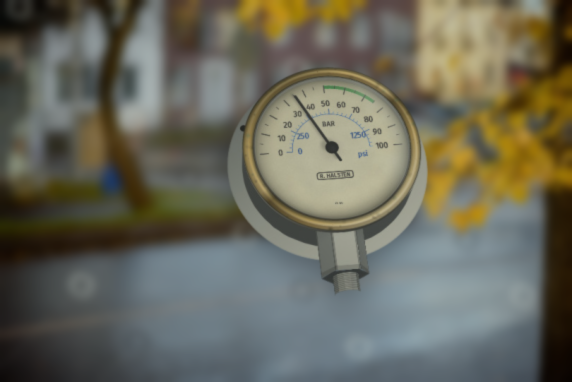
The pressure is {"value": 35, "unit": "bar"}
